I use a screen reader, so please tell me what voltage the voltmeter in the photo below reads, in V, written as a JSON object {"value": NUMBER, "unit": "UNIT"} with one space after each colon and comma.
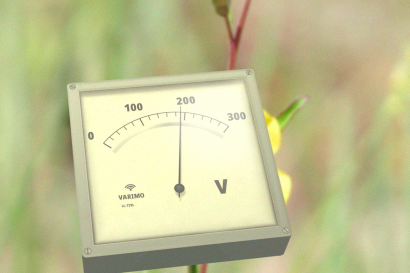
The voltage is {"value": 190, "unit": "V"}
